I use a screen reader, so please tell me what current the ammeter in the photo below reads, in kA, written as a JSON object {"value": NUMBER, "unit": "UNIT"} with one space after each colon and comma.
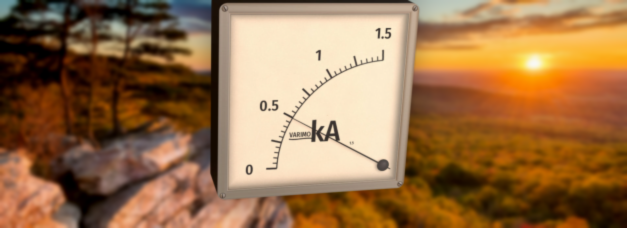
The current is {"value": 0.5, "unit": "kA"}
